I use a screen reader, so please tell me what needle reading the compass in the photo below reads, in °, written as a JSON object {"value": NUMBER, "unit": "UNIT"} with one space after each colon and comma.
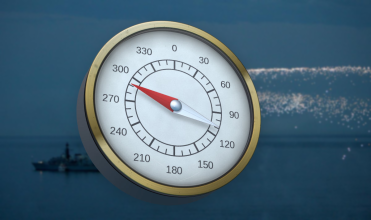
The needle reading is {"value": 290, "unit": "°"}
